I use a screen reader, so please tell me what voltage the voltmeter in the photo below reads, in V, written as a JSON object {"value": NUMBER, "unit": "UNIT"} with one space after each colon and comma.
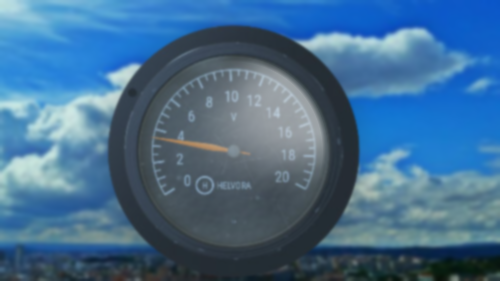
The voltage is {"value": 3.5, "unit": "V"}
